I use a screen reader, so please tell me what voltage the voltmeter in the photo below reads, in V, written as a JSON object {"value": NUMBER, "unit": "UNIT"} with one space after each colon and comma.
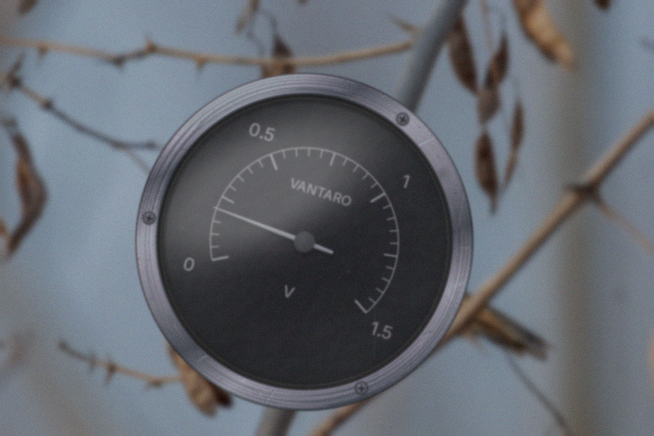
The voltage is {"value": 0.2, "unit": "V"}
